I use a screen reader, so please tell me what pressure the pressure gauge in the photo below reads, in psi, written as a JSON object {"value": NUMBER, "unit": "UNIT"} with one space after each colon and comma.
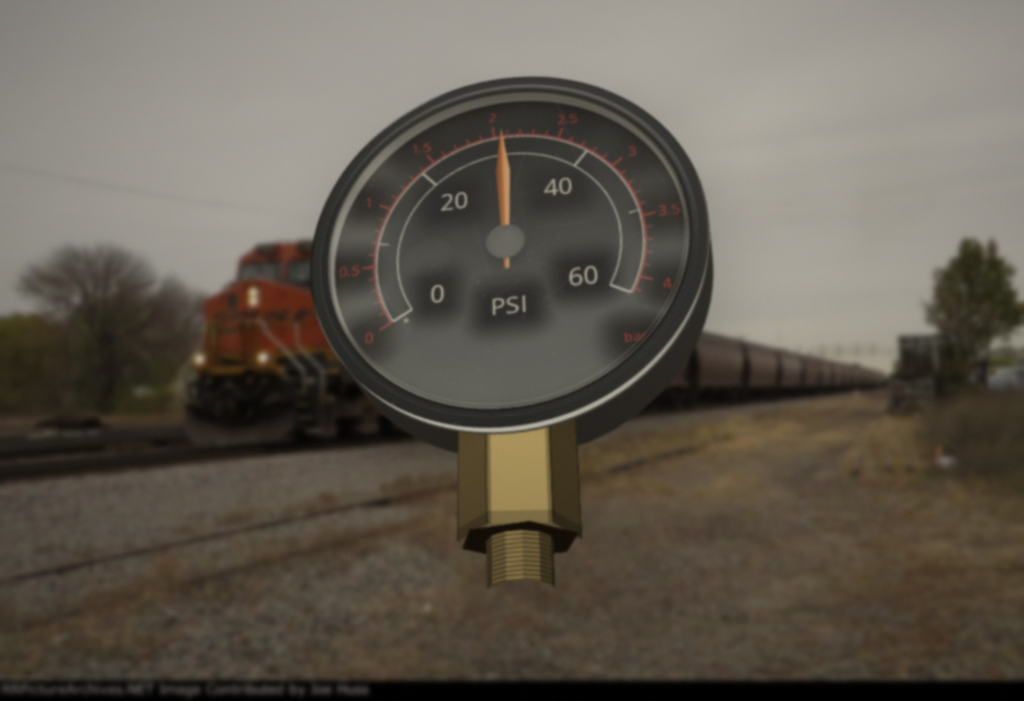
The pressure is {"value": 30, "unit": "psi"}
